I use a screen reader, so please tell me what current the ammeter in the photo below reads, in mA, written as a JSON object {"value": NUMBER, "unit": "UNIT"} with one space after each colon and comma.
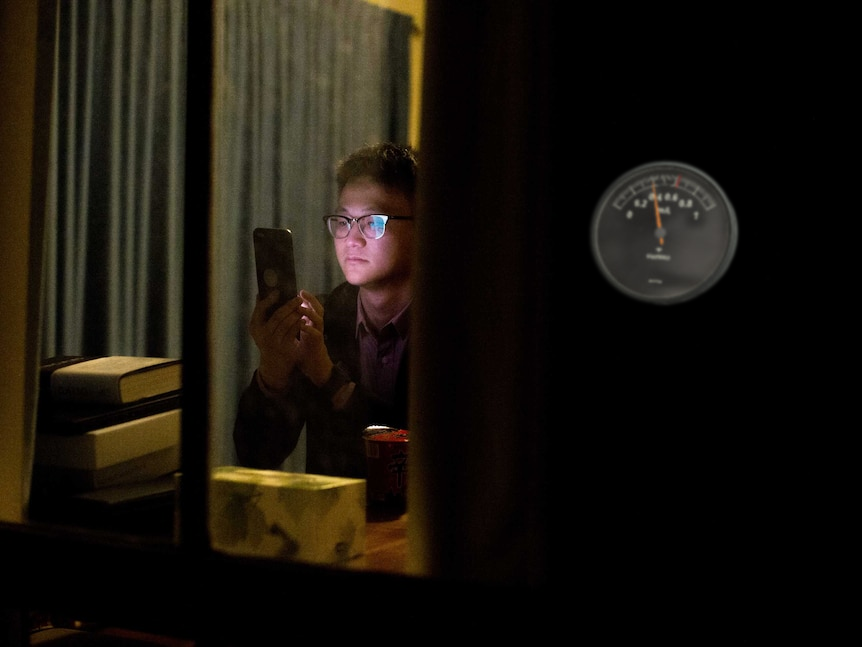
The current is {"value": 0.4, "unit": "mA"}
